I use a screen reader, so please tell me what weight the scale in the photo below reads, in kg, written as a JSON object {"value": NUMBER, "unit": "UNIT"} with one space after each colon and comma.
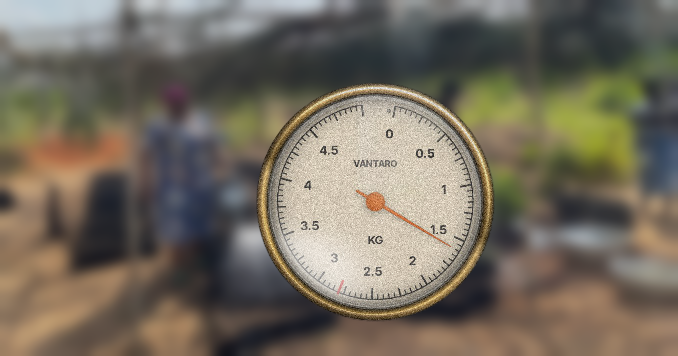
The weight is {"value": 1.6, "unit": "kg"}
